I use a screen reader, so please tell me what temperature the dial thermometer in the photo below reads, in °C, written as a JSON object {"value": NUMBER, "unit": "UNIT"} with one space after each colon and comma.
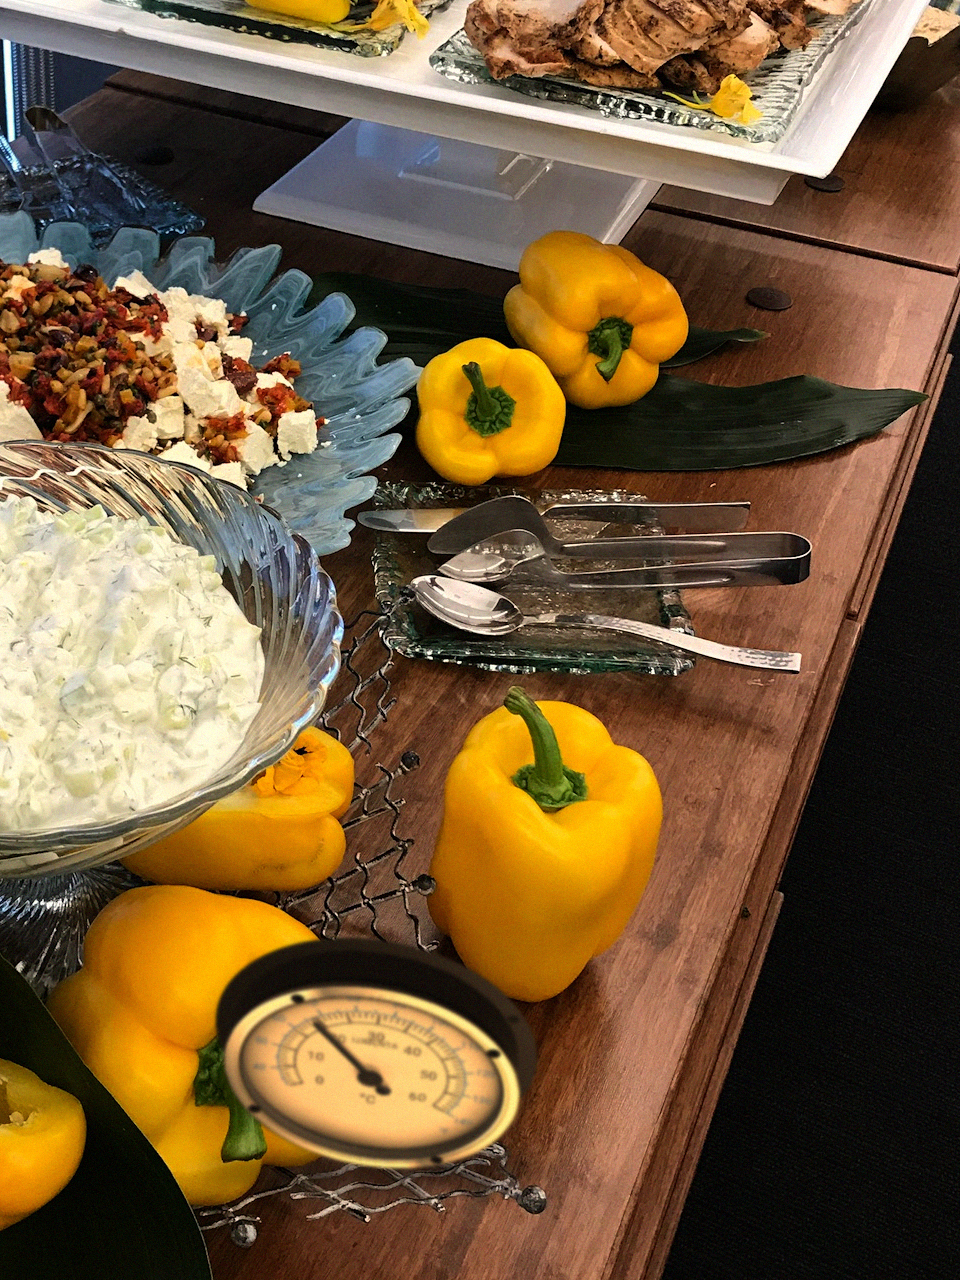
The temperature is {"value": 20, "unit": "°C"}
